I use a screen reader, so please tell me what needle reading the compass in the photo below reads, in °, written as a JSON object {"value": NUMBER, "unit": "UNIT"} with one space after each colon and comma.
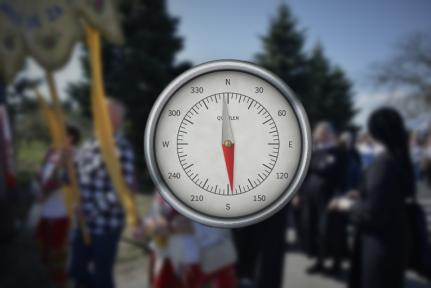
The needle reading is {"value": 175, "unit": "°"}
